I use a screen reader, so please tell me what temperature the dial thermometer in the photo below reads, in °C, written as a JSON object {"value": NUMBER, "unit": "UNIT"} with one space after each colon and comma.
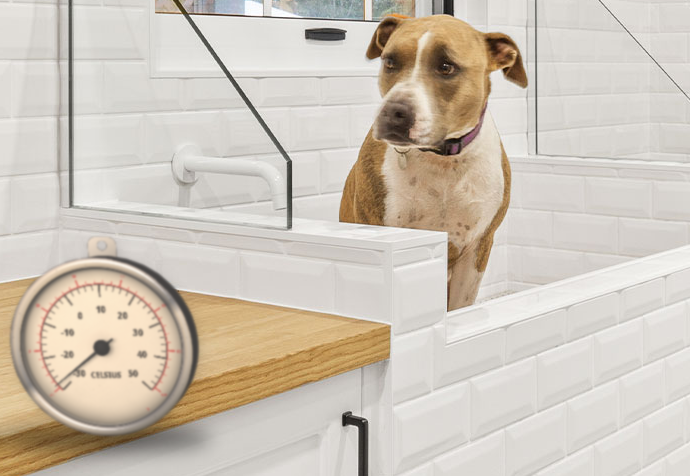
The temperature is {"value": -28, "unit": "°C"}
